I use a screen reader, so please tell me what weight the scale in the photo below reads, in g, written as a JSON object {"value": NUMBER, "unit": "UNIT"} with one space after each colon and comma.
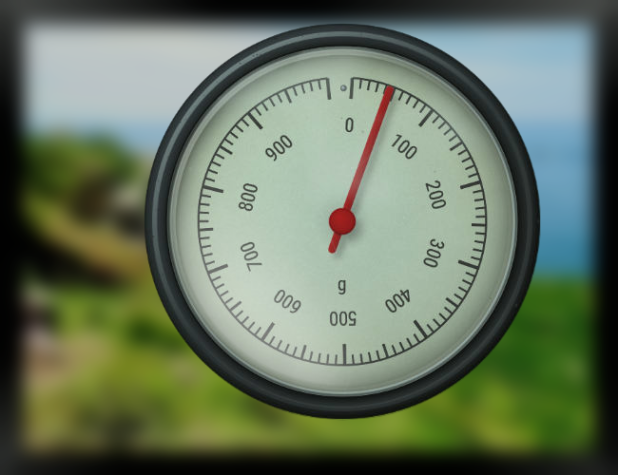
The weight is {"value": 45, "unit": "g"}
